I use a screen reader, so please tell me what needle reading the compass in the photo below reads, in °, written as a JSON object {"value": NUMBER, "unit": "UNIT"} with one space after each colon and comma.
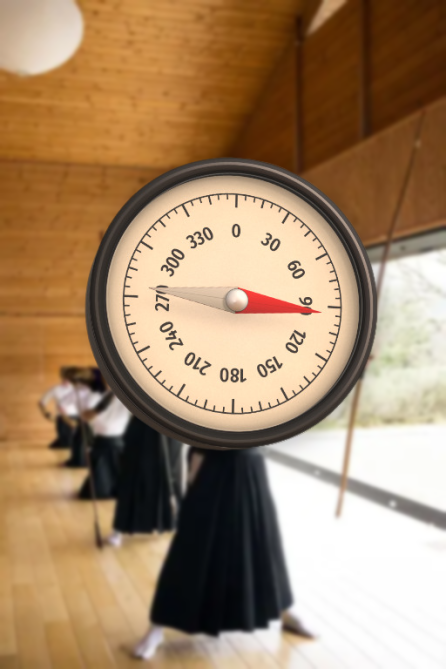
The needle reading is {"value": 95, "unit": "°"}
